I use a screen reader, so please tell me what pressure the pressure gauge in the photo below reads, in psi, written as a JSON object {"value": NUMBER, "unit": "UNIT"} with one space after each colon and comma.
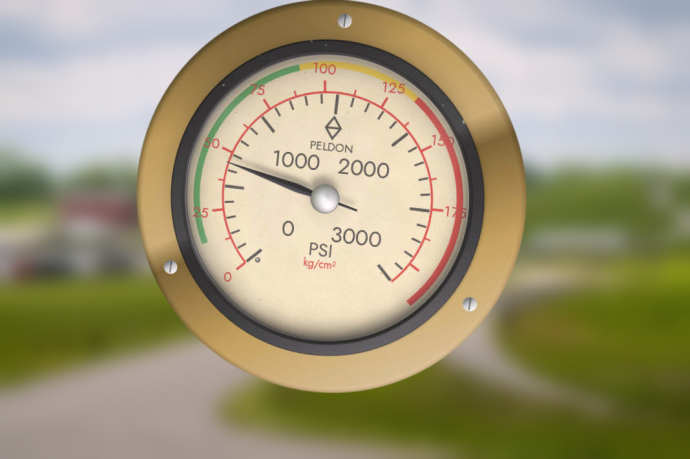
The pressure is {"value": 650, "unit": "psi"}
